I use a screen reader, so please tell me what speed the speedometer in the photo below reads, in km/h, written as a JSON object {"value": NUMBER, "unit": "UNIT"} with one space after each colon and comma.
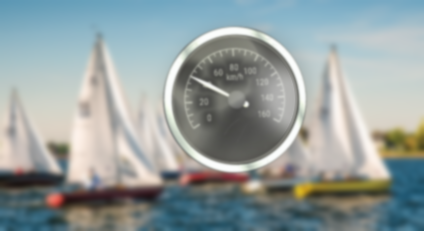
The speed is {"value": 40, "unit": "km/h"}
